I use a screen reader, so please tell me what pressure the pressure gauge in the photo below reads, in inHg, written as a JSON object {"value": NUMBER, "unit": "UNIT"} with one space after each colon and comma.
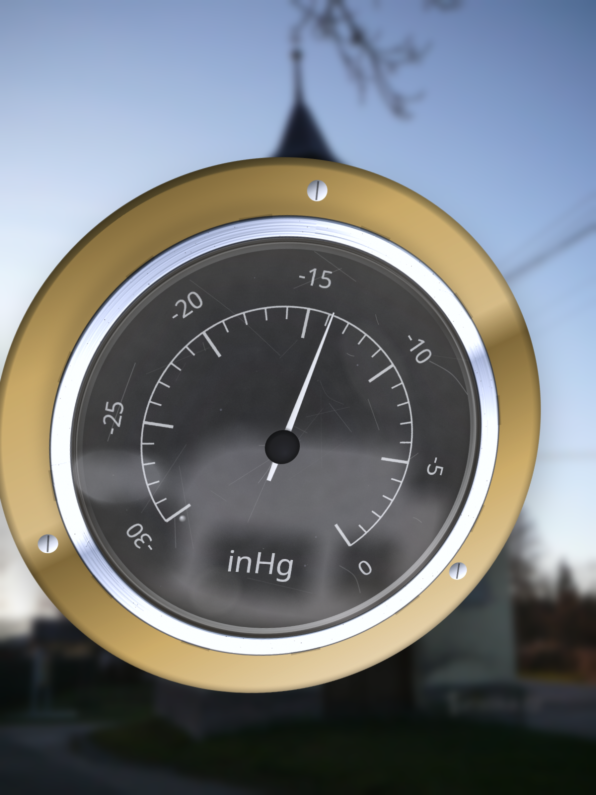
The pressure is {"value": -14, "unit": "inHg"}
